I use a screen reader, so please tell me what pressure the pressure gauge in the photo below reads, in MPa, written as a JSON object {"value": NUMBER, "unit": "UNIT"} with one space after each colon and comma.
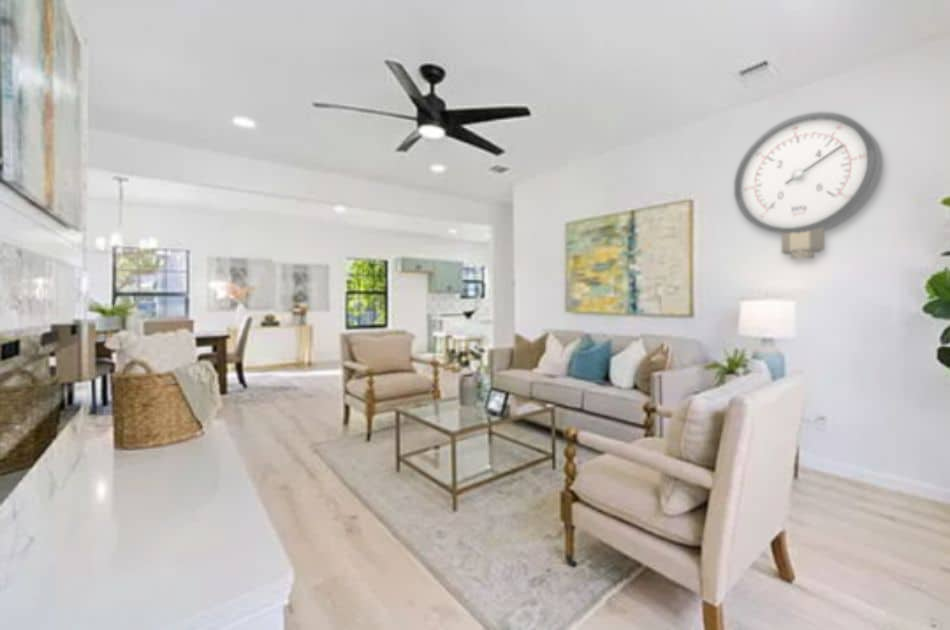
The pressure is {"value": 4.4, "unit": "MPa"}
